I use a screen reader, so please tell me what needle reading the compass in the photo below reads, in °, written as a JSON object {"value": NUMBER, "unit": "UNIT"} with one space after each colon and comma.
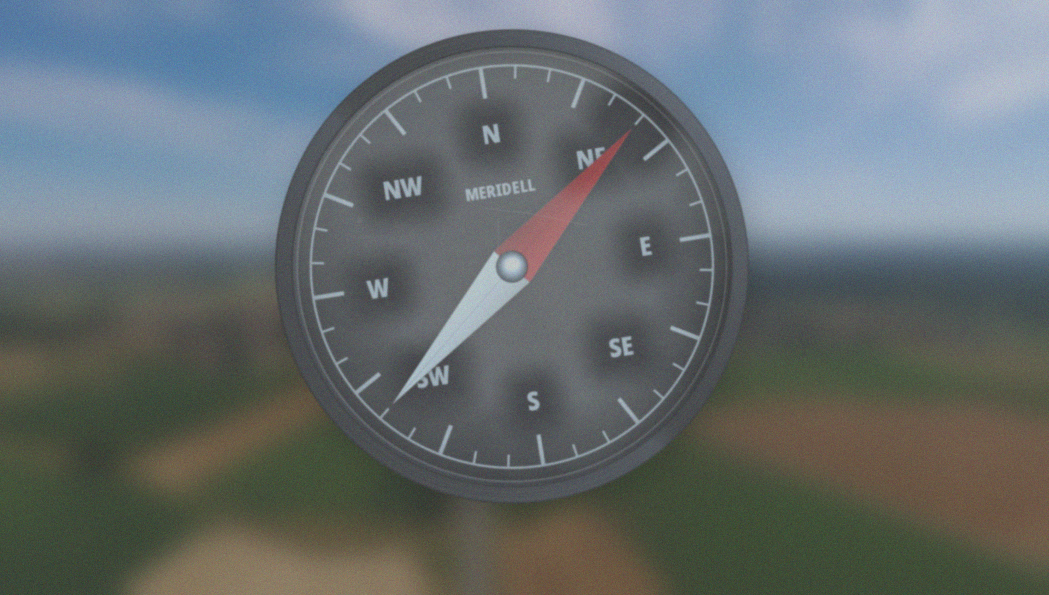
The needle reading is {"value": 50, "unit": "°"}
